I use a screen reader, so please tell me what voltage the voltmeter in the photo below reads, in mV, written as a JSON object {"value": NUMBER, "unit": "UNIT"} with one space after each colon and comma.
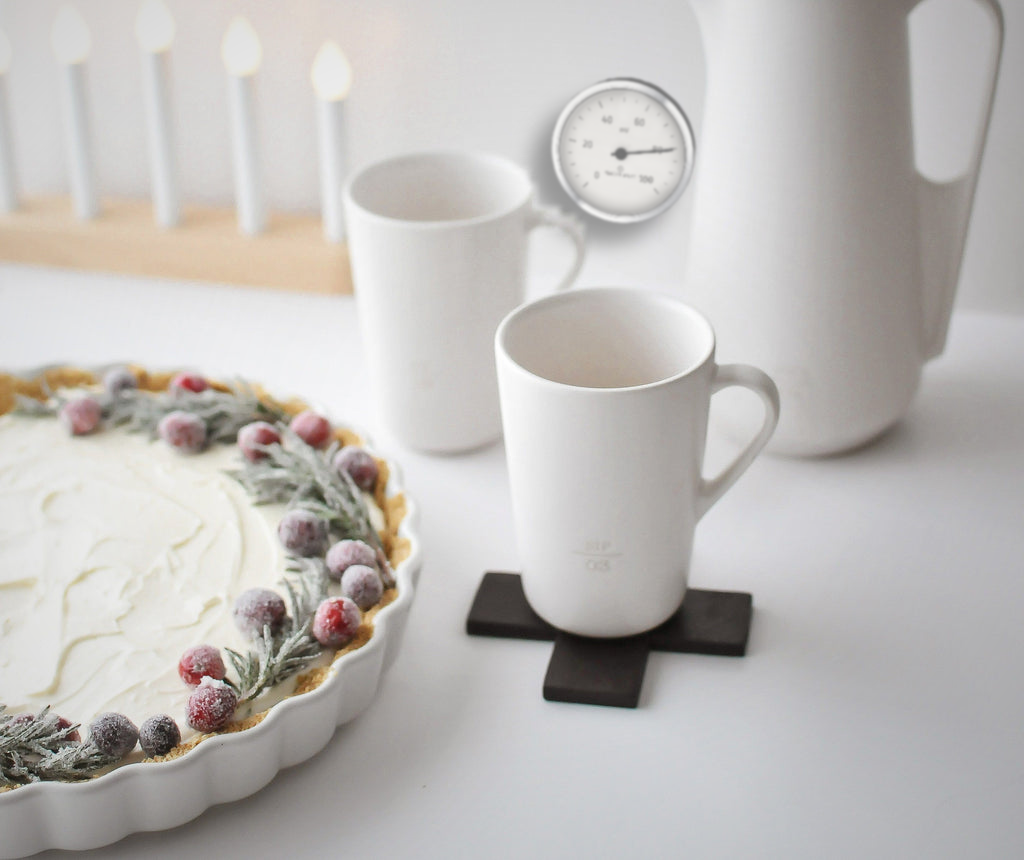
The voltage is {"value": 80, "unit": "mV"}
